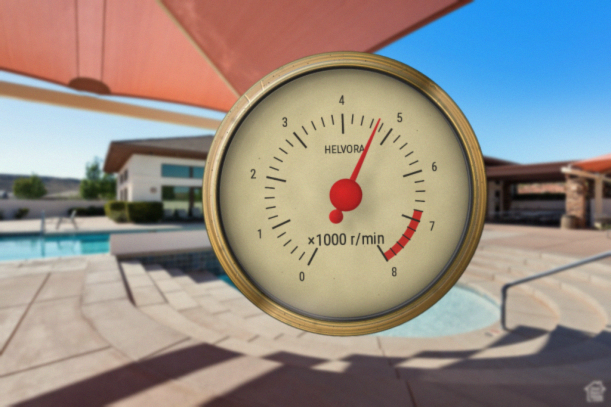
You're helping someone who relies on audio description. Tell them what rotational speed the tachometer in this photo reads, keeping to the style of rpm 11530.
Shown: rpm 4700
